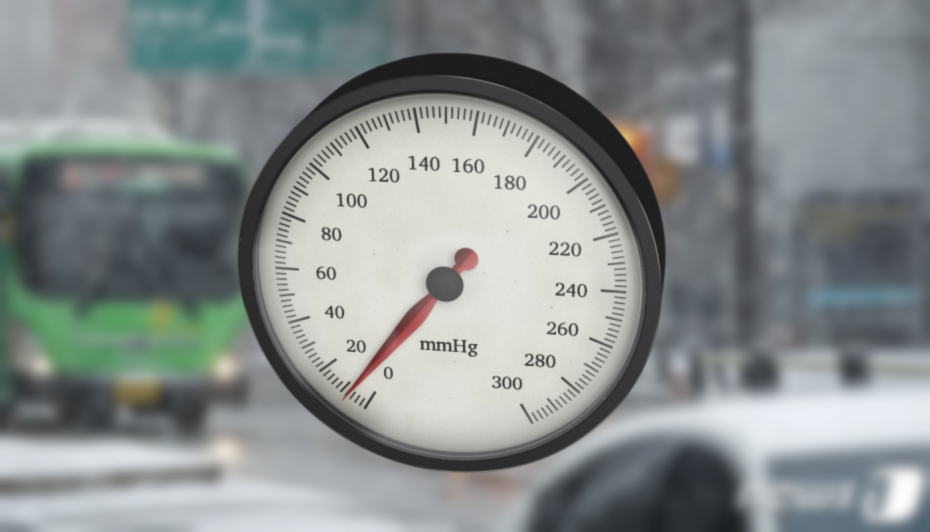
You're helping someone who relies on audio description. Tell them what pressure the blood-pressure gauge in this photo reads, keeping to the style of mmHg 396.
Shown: mmHg 8
